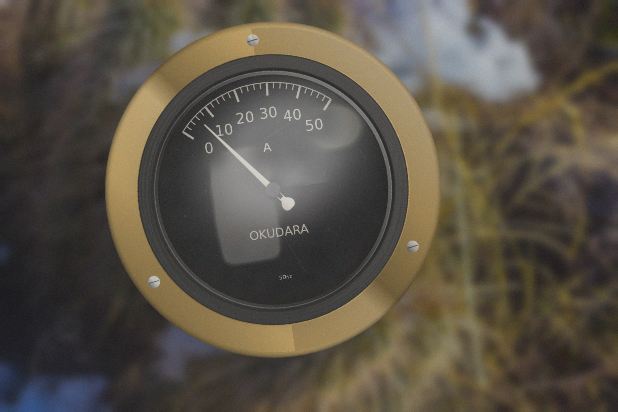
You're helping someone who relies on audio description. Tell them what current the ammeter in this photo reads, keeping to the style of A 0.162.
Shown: A 6
